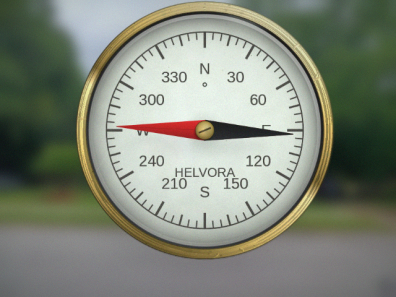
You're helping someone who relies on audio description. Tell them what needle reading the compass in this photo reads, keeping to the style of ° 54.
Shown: ° 272.5
